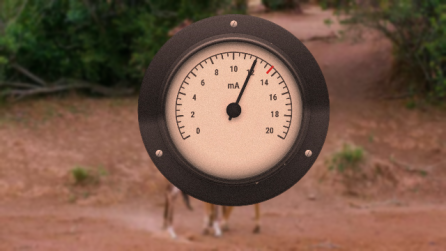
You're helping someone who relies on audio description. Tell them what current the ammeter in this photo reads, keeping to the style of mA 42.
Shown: mA 12
